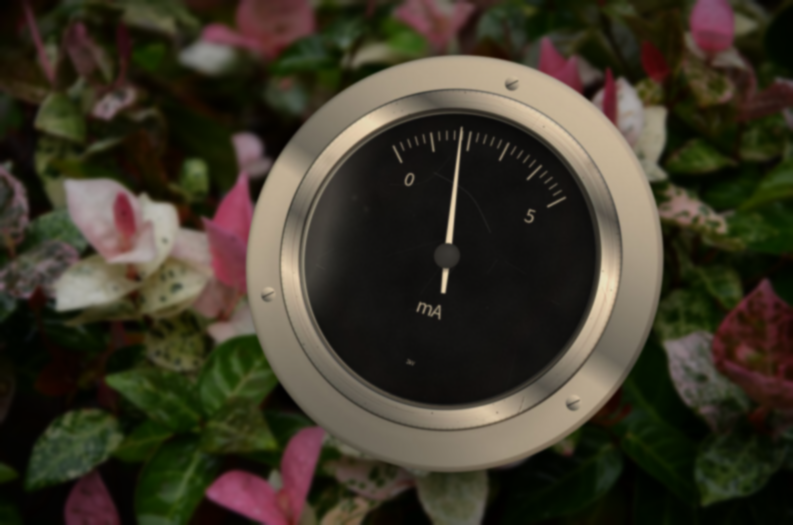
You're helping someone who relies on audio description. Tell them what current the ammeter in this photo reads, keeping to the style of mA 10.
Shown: mA 1.8
